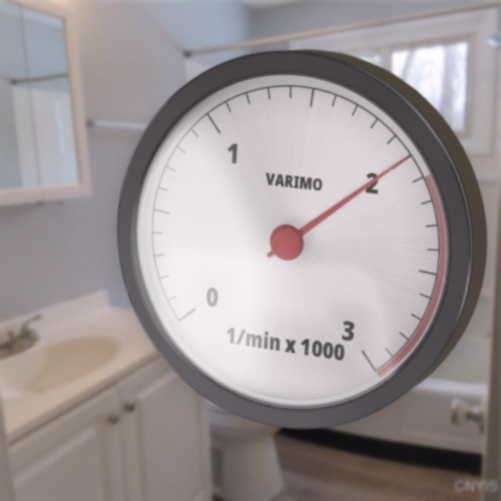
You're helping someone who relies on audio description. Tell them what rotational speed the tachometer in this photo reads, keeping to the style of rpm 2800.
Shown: rpm 2000
